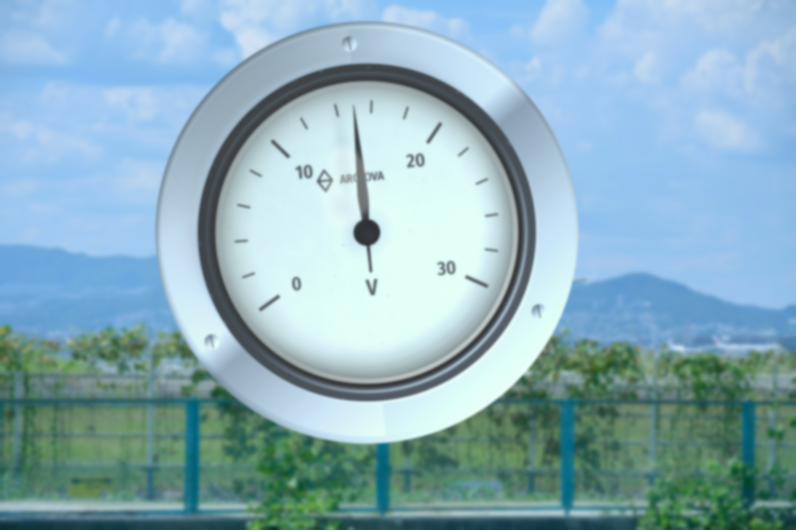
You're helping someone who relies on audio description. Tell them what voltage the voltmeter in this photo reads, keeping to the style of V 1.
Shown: V 15
